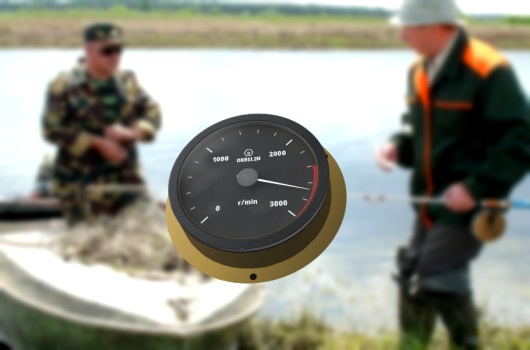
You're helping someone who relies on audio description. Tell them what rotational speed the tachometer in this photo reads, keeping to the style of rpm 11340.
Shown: rpm 2700
